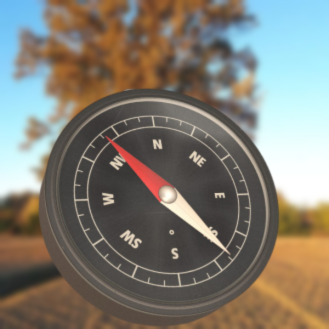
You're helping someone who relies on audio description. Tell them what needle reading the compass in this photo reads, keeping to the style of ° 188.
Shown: ° 320
